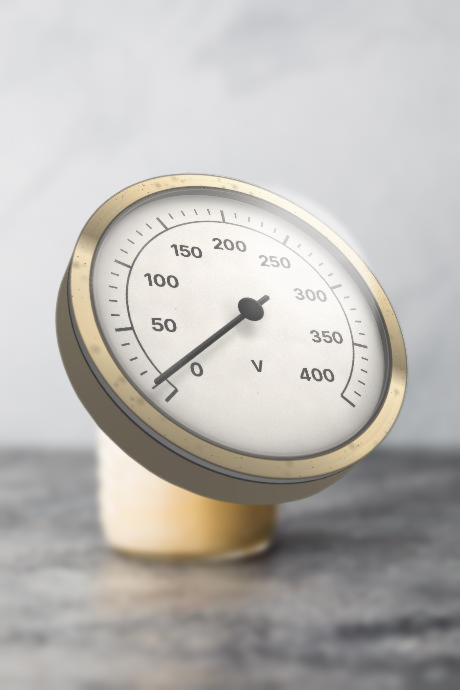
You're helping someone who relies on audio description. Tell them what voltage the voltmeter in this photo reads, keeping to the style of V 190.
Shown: V 10
